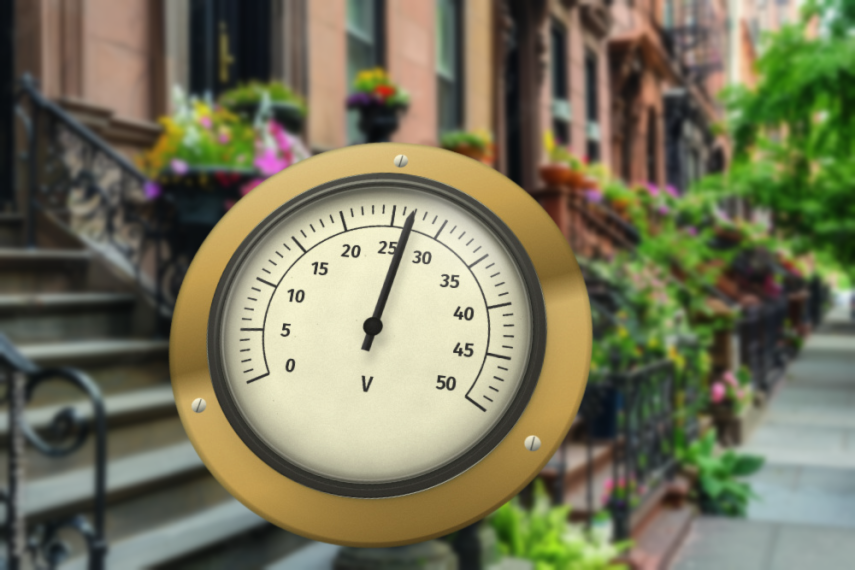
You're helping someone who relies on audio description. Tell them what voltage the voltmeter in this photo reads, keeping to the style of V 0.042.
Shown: V 27
